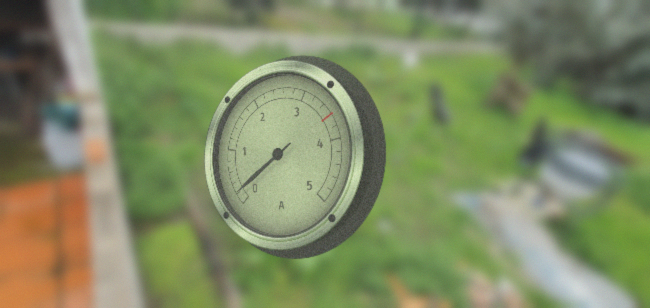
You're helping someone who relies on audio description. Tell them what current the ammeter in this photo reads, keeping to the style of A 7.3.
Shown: A 0.2
